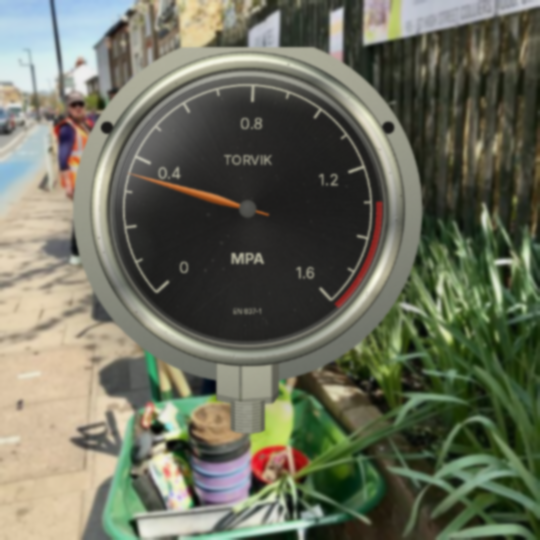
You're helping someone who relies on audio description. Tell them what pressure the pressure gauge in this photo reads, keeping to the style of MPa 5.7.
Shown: MPa 0.35
